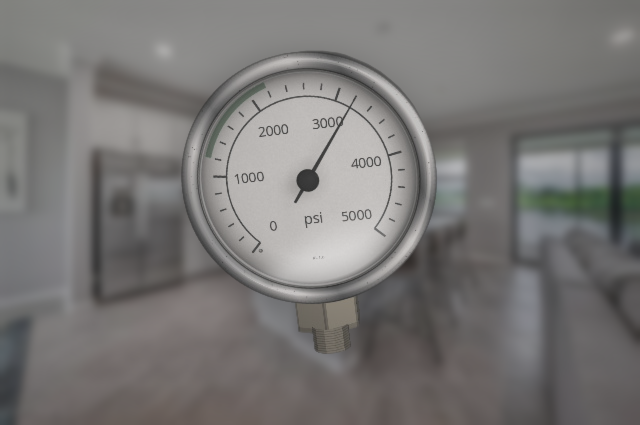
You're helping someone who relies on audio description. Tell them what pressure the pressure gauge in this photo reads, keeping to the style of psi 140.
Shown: psi 3200
